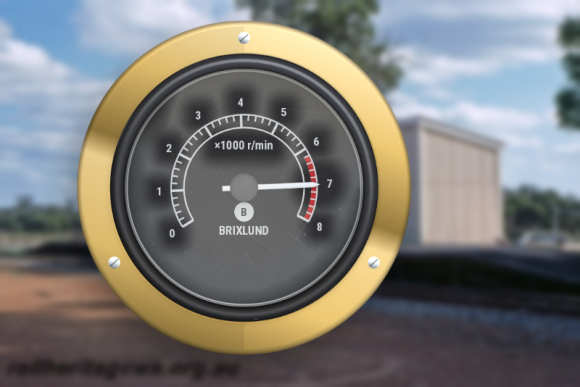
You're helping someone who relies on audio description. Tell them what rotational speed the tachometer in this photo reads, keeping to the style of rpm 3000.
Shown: rpm 7000
